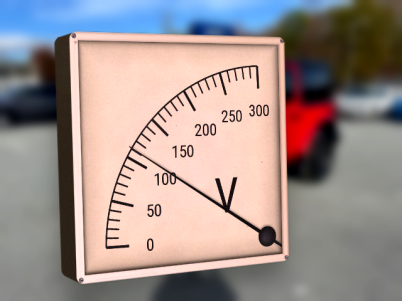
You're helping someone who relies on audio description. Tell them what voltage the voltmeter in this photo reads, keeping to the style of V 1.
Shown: V 110
